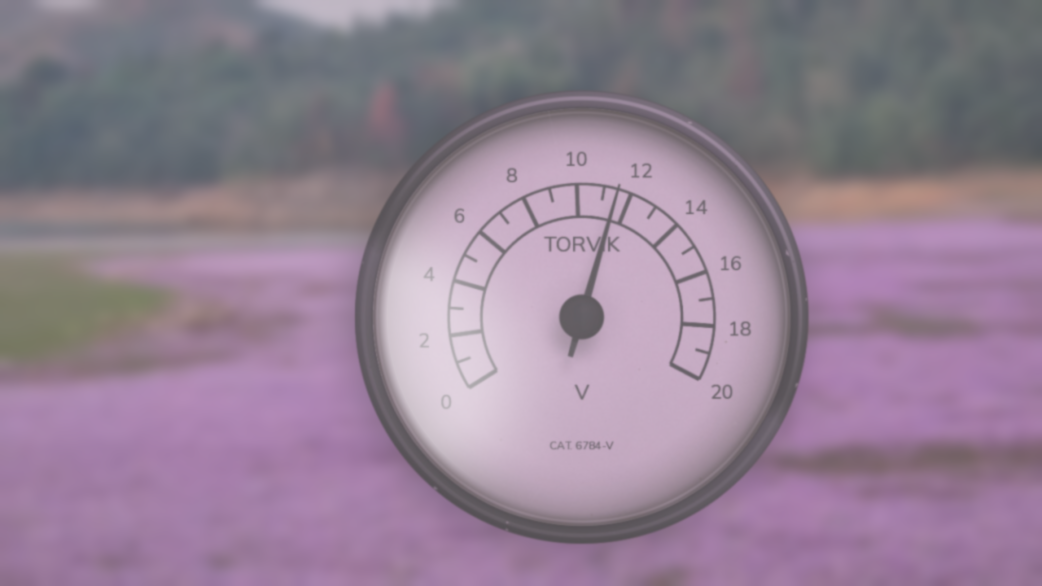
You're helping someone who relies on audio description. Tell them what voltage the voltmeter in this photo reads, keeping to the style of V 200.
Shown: V 11.5
